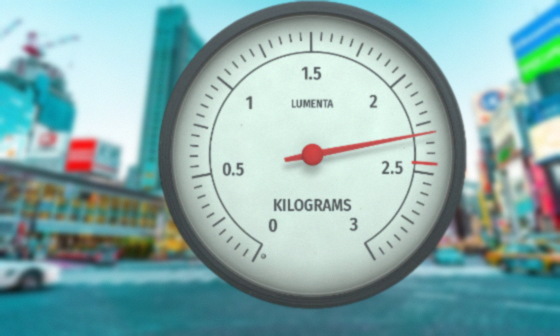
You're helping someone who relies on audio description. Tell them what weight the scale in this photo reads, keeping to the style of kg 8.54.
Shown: kg 2.3
